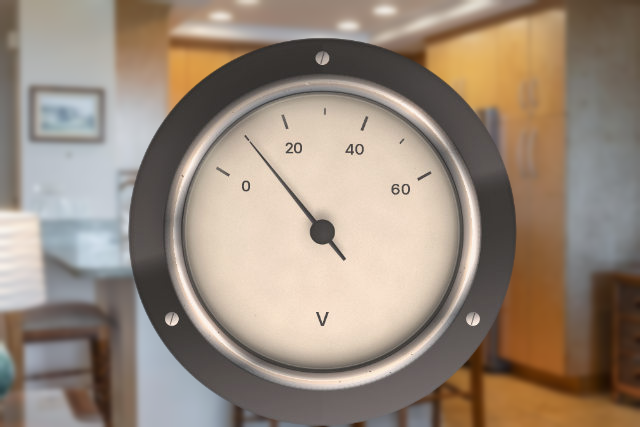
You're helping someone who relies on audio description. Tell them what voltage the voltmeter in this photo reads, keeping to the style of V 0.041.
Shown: V 10
